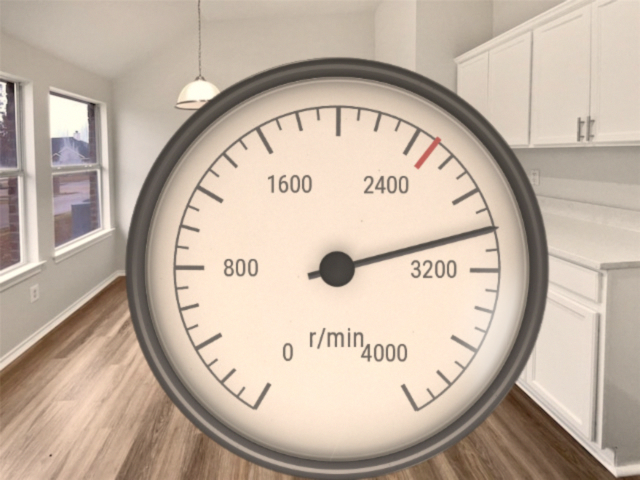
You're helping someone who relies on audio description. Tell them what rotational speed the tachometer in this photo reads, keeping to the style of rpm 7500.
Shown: rpm 3000
